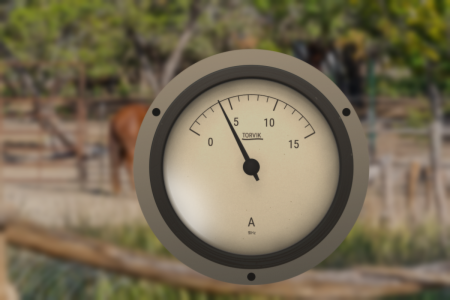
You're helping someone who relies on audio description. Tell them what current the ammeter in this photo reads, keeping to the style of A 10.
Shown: A 4
